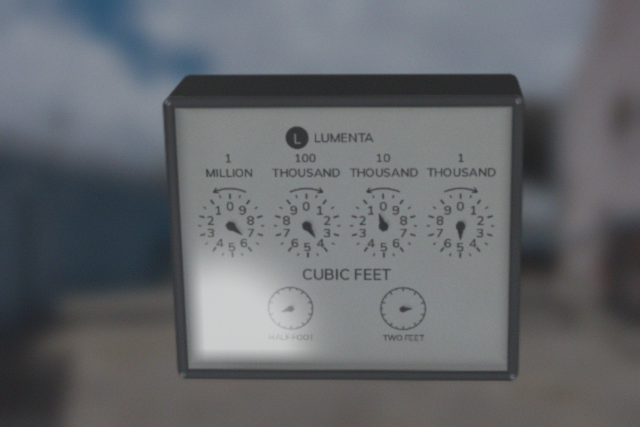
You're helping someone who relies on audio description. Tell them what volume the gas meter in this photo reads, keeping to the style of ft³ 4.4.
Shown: ft³ 640500
